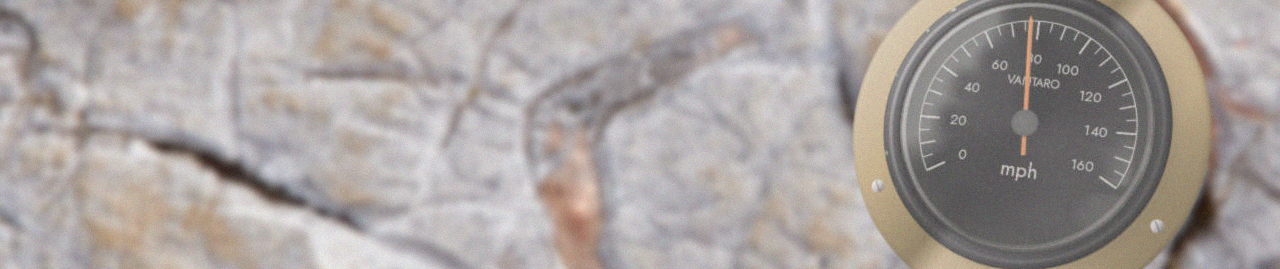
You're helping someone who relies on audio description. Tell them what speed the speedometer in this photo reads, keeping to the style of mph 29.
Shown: mph 77.5
